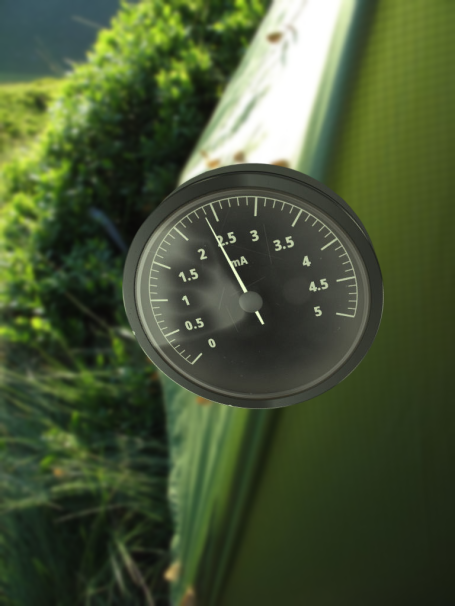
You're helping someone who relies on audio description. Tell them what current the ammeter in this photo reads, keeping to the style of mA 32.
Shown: mA 2.4
